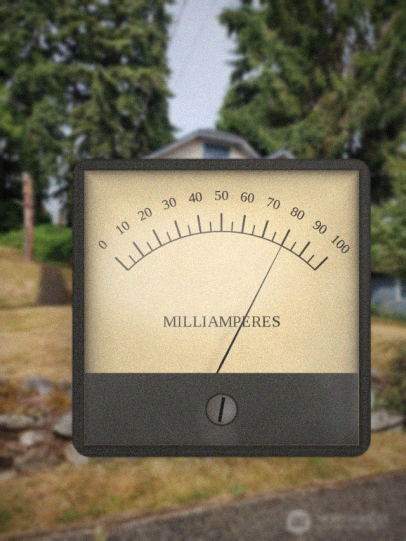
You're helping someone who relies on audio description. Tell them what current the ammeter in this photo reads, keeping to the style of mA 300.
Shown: mA 80
